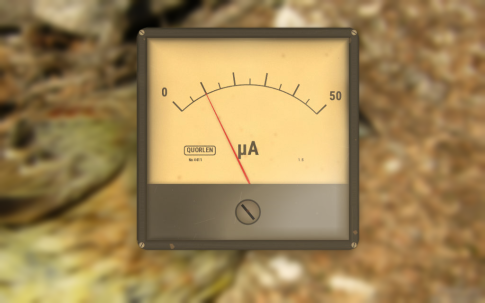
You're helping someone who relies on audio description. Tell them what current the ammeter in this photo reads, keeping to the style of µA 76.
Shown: µA 10
